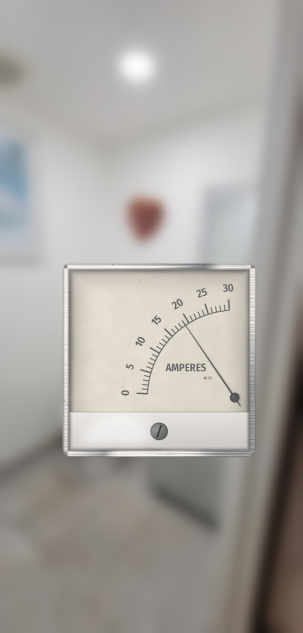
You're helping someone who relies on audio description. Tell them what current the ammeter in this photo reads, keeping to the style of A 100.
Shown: A 19
